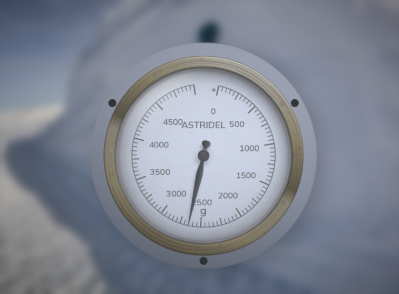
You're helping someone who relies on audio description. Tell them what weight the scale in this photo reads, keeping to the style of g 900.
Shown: g 2650
